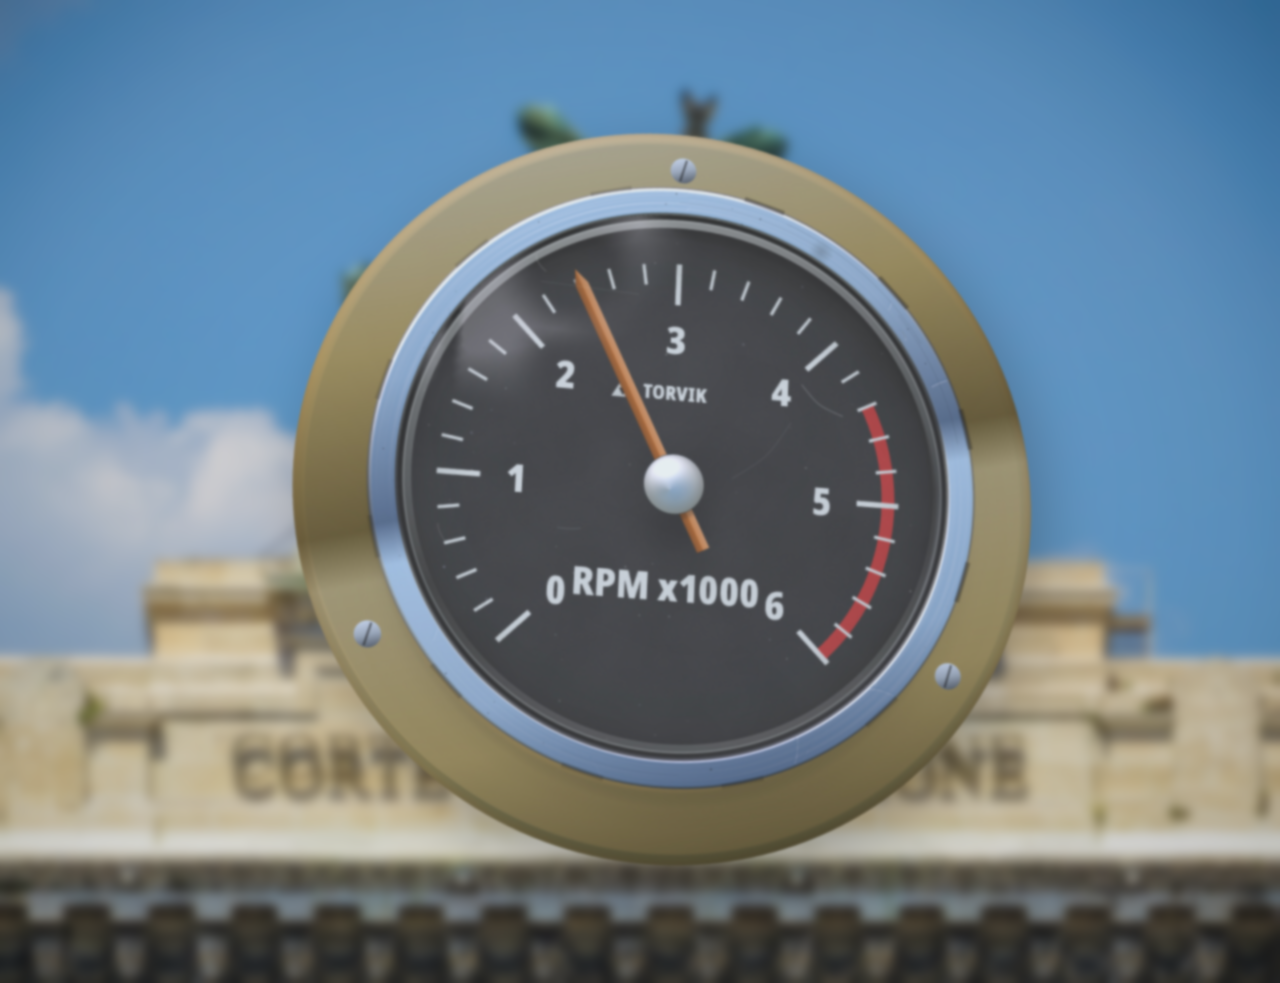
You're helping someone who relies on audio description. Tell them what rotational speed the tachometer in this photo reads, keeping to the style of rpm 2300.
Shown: rpm 2400
